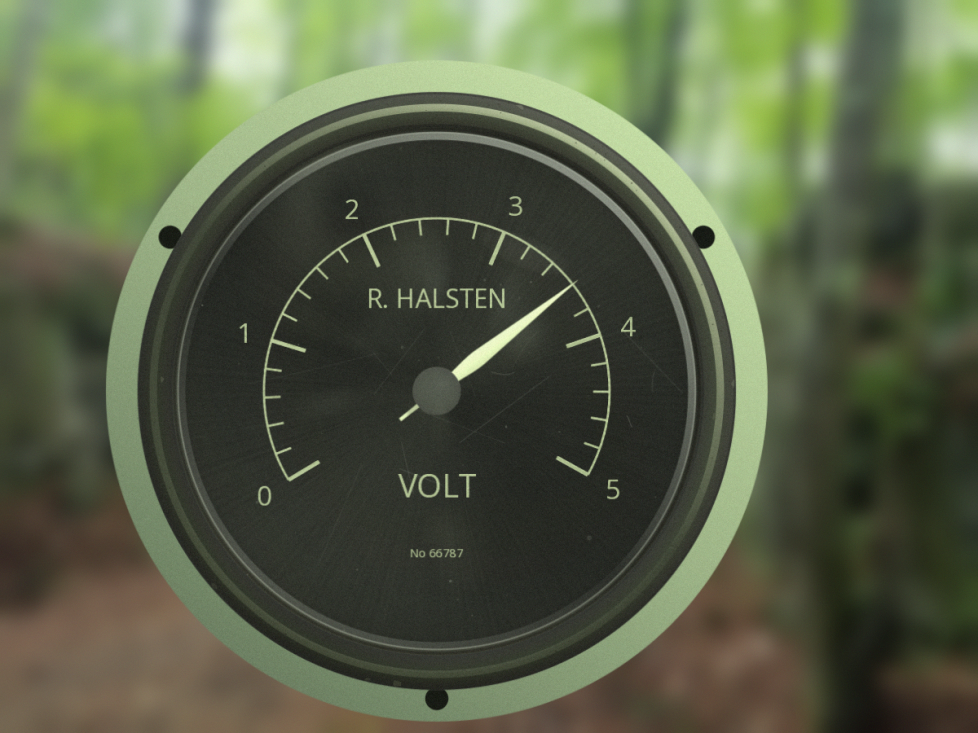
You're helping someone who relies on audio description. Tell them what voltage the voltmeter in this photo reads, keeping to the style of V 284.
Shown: V 3.6
